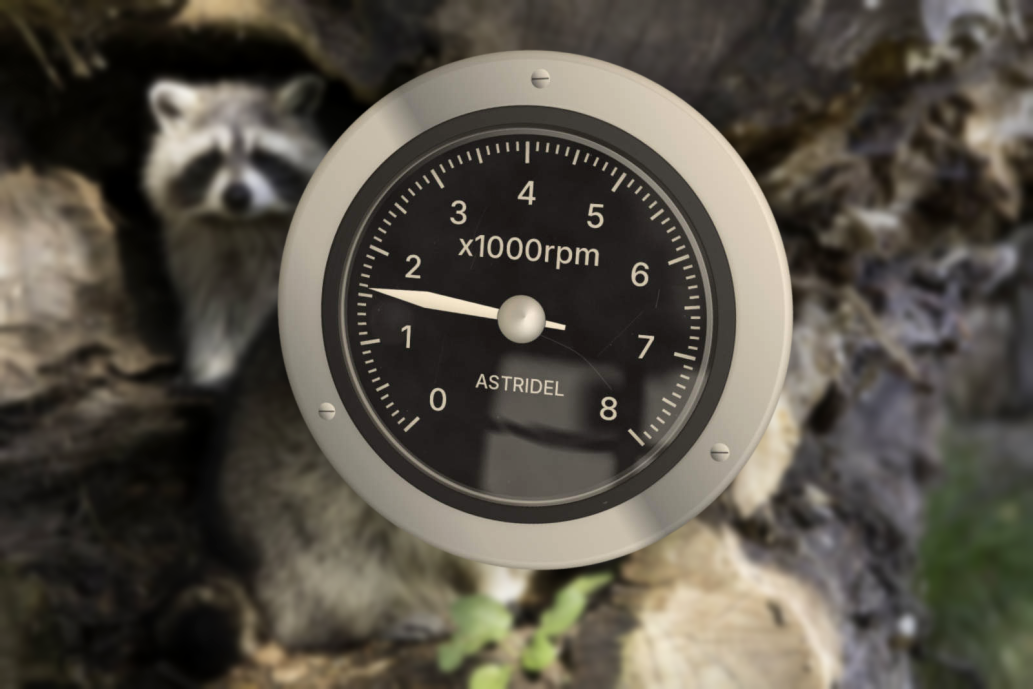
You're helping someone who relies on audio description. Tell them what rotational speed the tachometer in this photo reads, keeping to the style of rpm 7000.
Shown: rpm 1600
